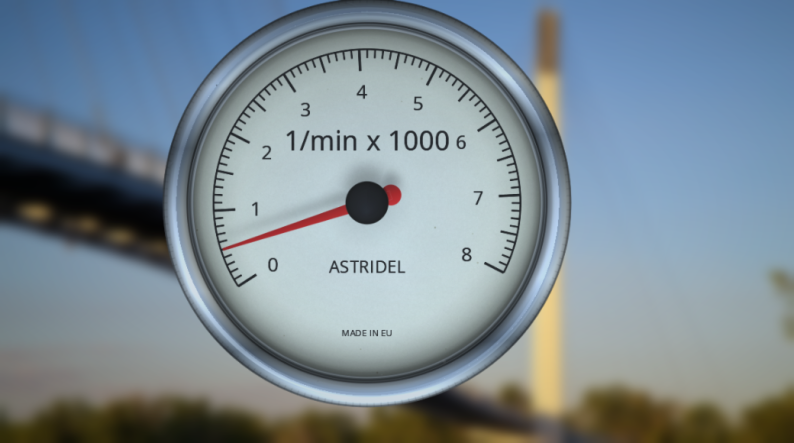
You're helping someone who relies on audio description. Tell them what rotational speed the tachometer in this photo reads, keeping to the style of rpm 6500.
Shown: rpm 500
